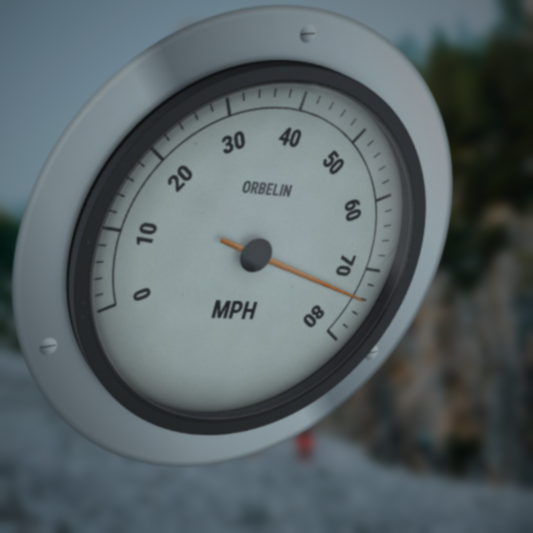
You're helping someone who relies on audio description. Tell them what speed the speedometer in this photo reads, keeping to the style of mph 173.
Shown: mph 74
